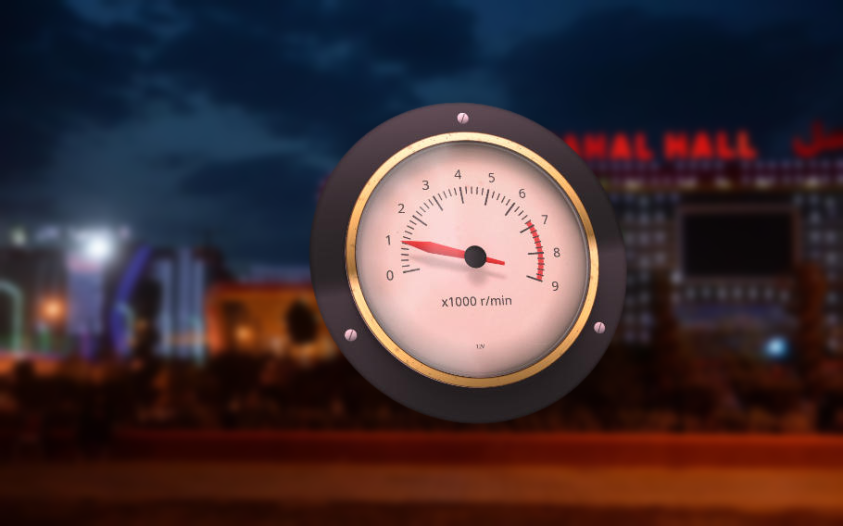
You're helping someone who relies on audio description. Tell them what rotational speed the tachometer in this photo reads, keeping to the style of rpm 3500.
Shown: rpm 1000
